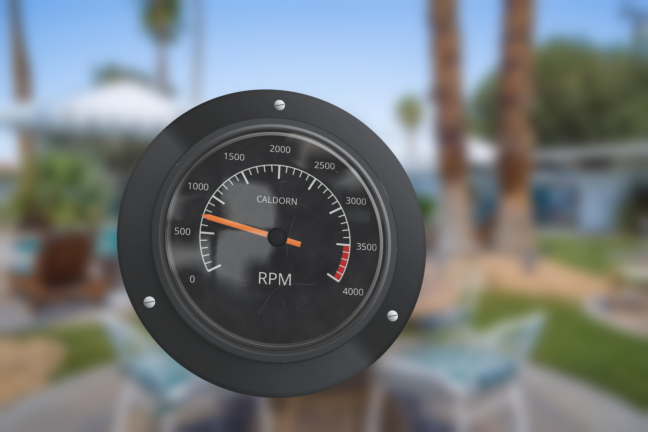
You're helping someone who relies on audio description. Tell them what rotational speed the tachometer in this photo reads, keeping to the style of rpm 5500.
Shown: rpm 700
